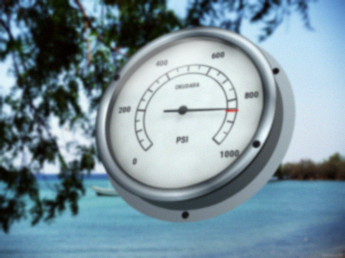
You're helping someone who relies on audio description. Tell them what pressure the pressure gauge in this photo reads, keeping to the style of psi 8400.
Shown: psi 850
